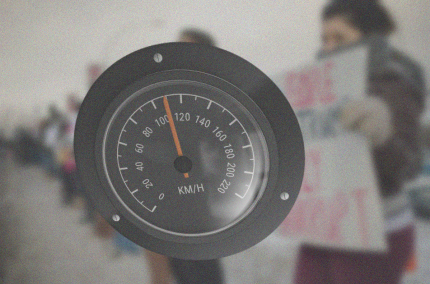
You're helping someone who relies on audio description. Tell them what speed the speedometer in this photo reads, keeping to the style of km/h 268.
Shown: km/h 110
